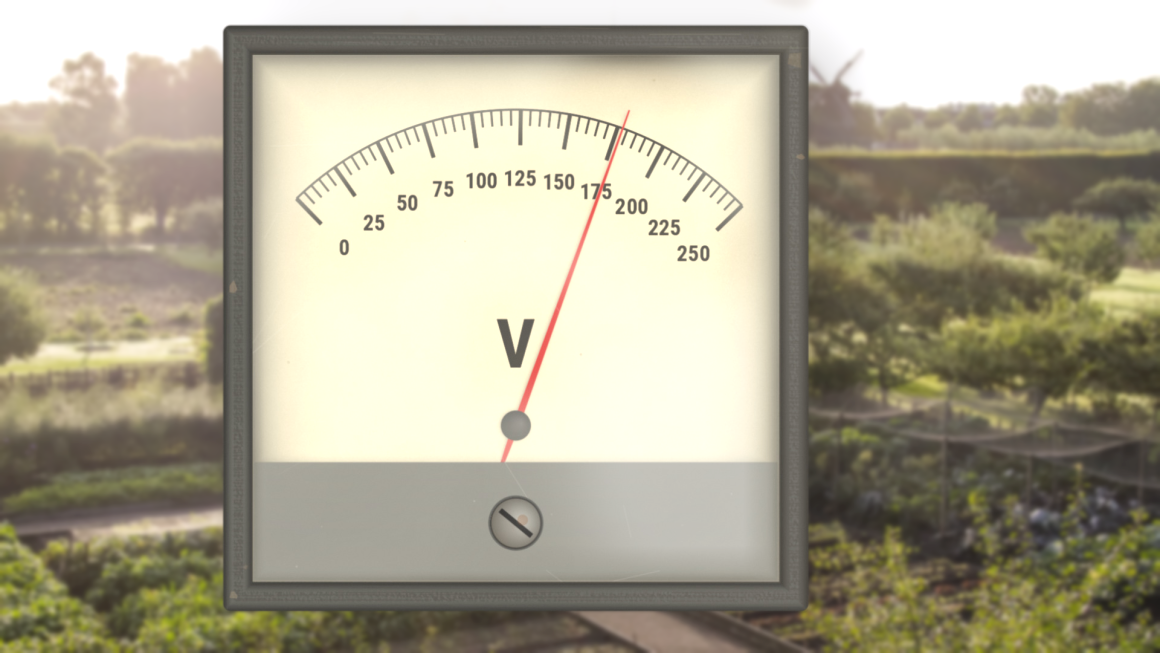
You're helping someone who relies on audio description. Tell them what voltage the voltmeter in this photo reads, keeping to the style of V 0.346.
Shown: V 177.5
